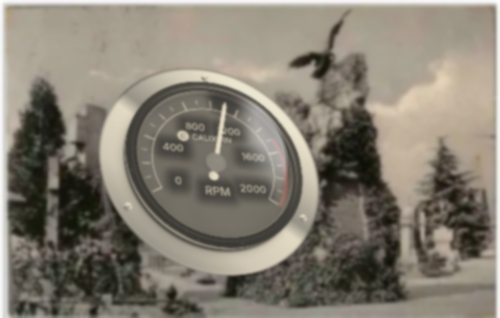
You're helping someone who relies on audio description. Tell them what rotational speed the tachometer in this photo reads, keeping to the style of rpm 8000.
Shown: rpm 1100
